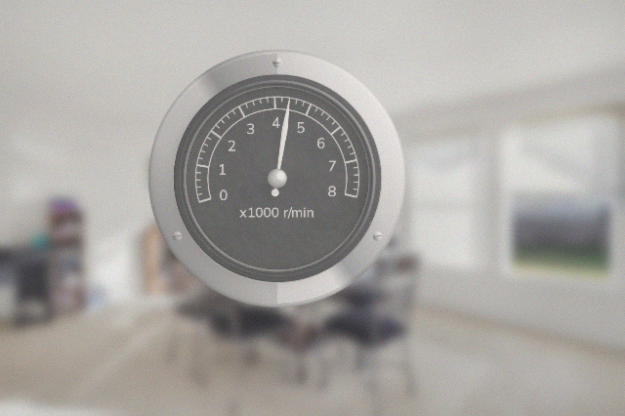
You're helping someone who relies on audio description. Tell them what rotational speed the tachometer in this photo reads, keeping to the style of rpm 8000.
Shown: rpm 4400
